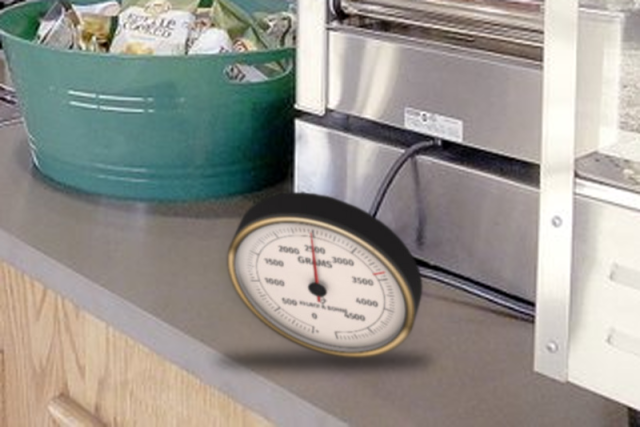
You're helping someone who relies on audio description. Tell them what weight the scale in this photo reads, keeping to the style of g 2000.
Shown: g 2500
